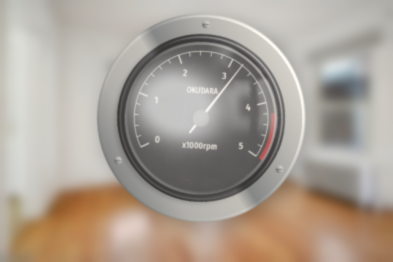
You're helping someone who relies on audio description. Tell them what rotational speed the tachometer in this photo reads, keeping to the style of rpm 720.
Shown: rpm 3200
